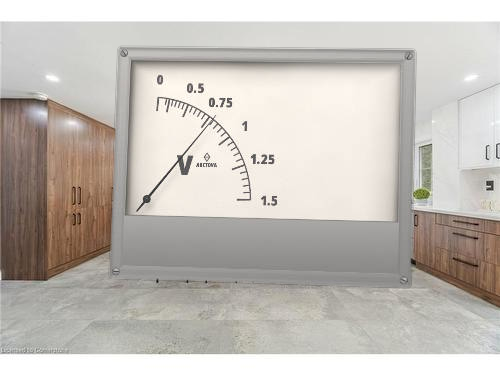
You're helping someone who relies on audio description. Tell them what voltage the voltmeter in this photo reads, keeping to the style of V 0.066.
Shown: V 0.8
